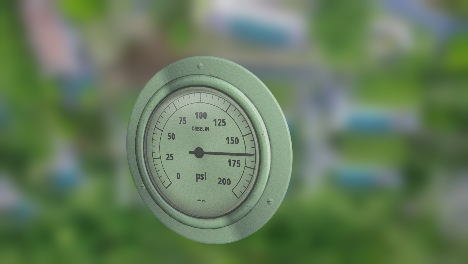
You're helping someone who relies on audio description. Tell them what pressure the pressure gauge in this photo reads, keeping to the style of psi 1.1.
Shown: psi 165
